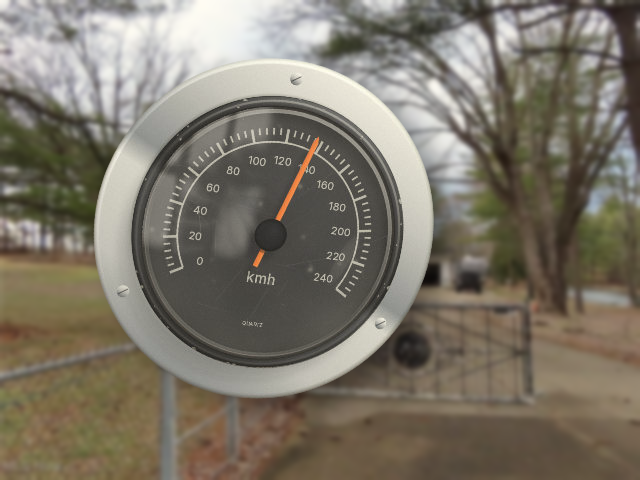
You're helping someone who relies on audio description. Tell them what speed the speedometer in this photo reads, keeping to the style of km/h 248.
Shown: km/h 136
